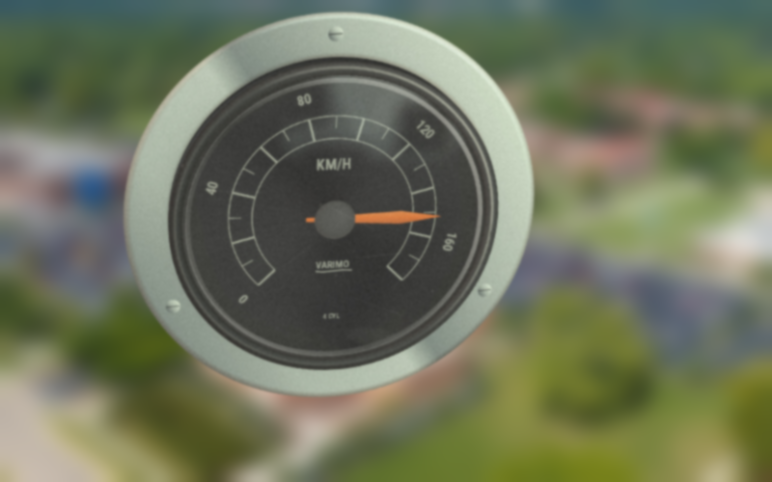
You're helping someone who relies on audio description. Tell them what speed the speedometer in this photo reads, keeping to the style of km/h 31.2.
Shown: km/h 150
